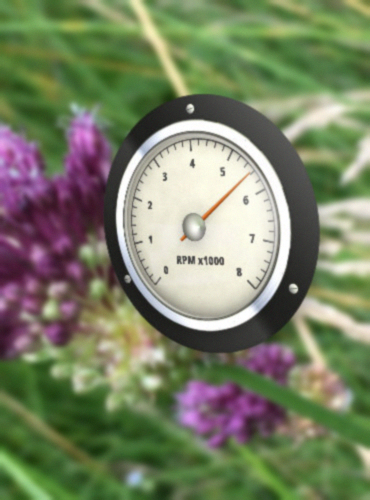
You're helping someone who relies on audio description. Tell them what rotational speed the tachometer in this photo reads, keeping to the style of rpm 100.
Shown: rpm 5600
